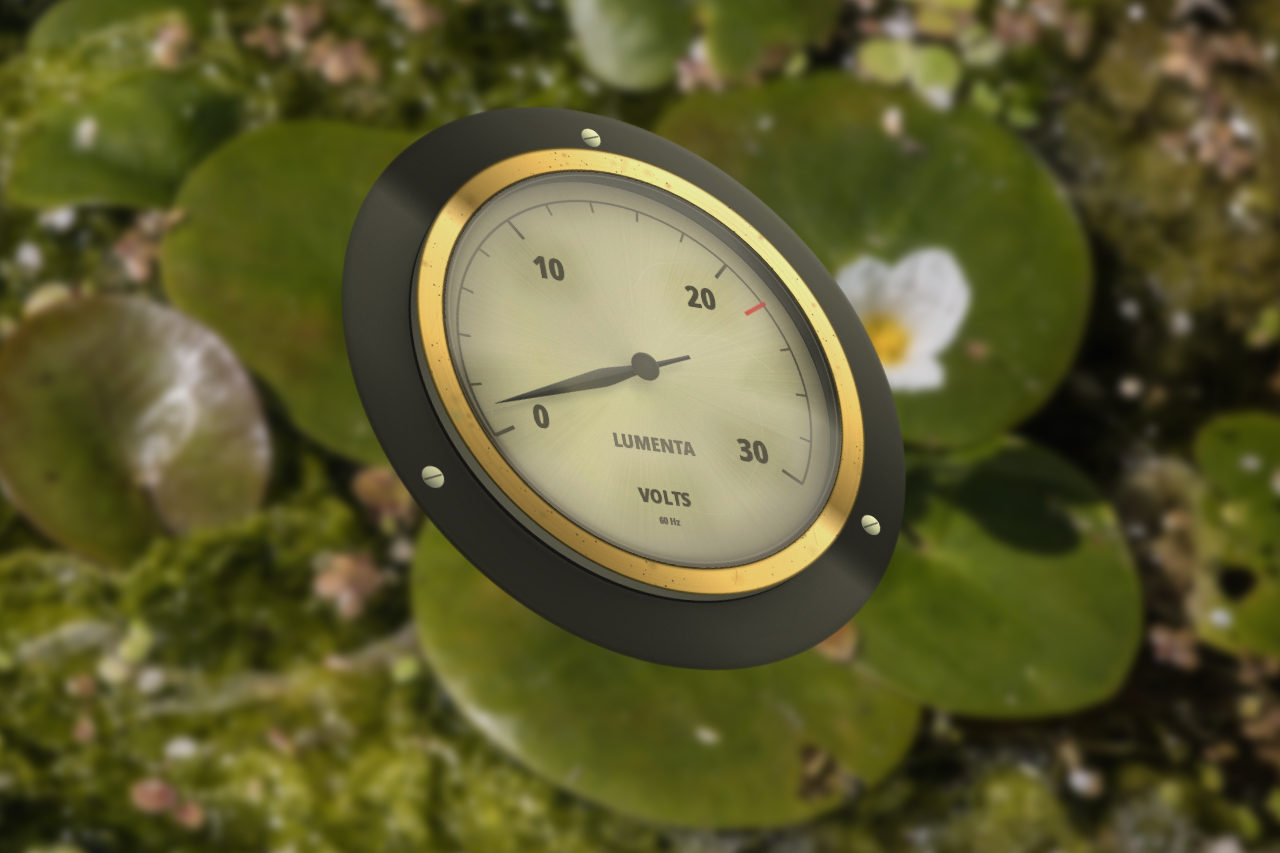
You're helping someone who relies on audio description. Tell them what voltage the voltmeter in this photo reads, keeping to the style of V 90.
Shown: V 1
